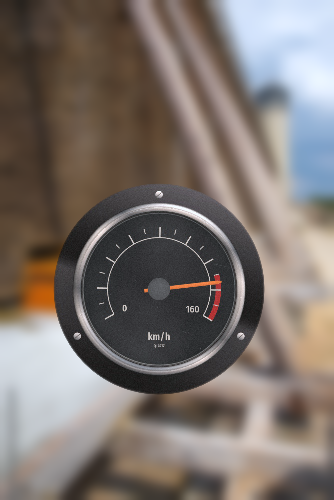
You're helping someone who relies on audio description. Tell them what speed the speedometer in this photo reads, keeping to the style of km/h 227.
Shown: km/h 135
